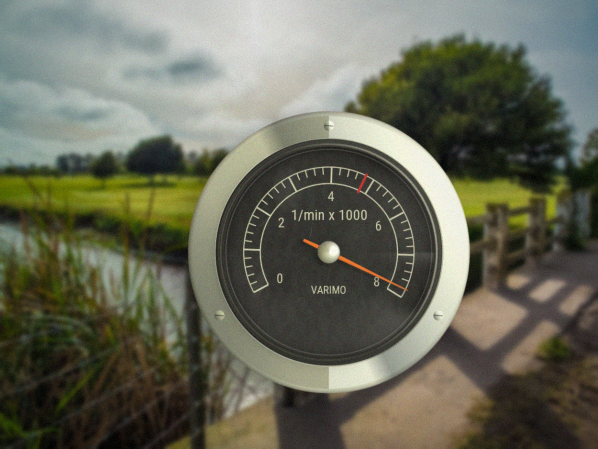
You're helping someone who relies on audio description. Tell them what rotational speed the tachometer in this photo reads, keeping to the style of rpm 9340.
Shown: rpm 7800
